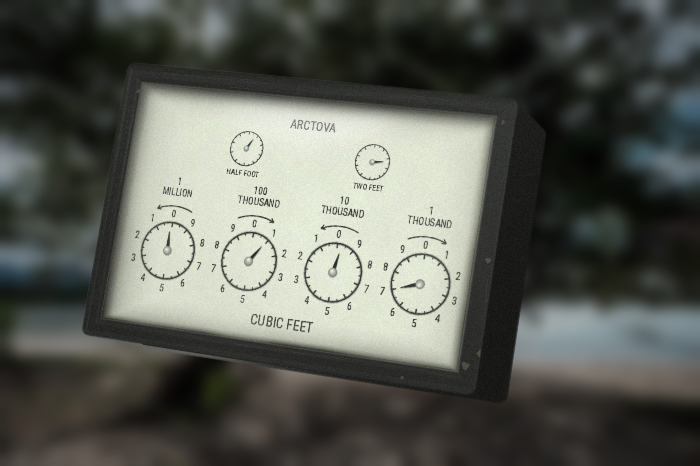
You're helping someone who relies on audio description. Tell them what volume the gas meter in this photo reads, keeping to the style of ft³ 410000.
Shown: ft³ 9700
